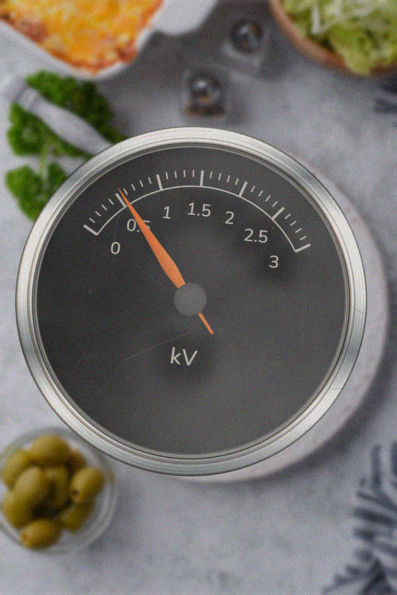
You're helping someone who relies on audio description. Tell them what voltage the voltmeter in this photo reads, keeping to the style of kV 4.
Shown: kV 0.55
